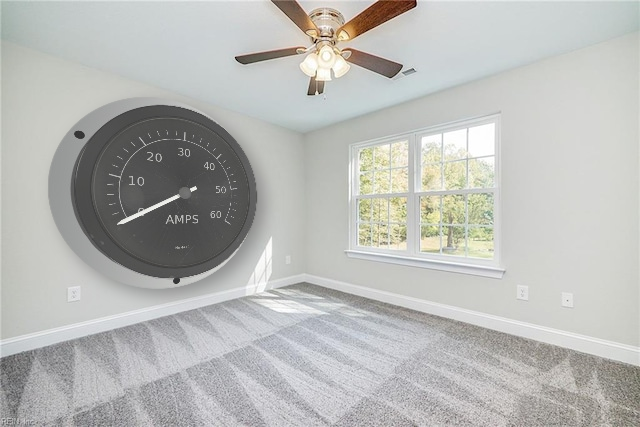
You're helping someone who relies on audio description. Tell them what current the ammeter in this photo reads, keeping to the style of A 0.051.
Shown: A 0
